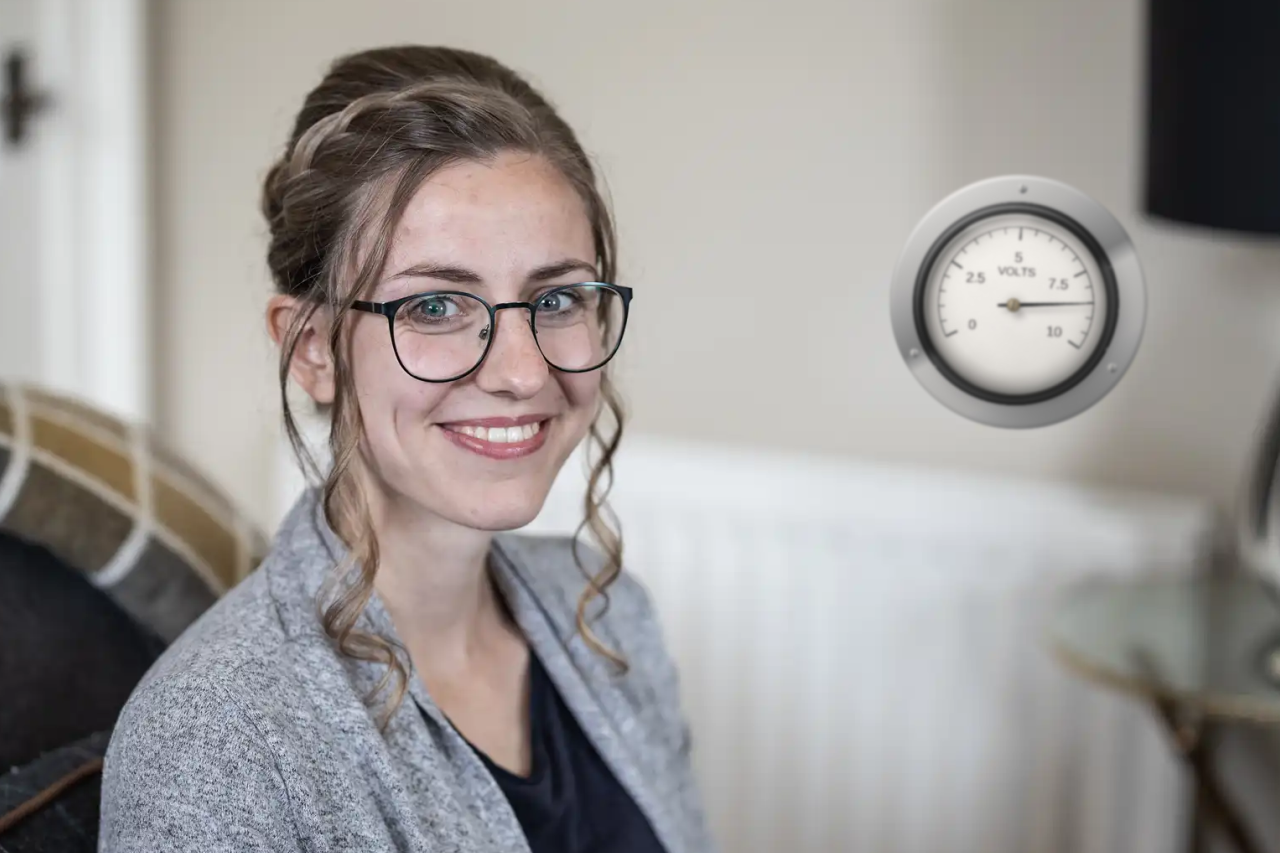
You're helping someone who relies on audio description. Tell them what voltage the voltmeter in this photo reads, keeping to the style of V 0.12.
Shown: V 8.5
